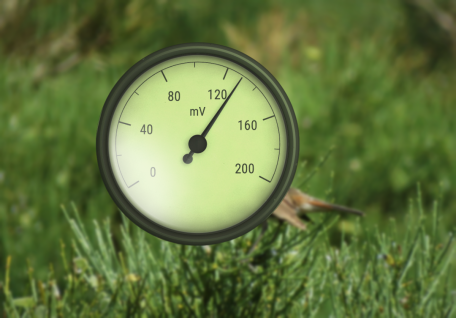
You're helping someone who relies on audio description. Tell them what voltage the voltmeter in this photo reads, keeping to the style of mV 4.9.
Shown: mV 130
